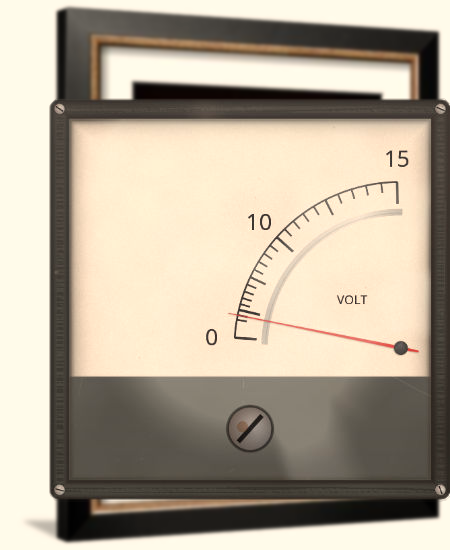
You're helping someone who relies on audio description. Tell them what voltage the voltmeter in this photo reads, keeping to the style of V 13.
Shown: V 4.5
